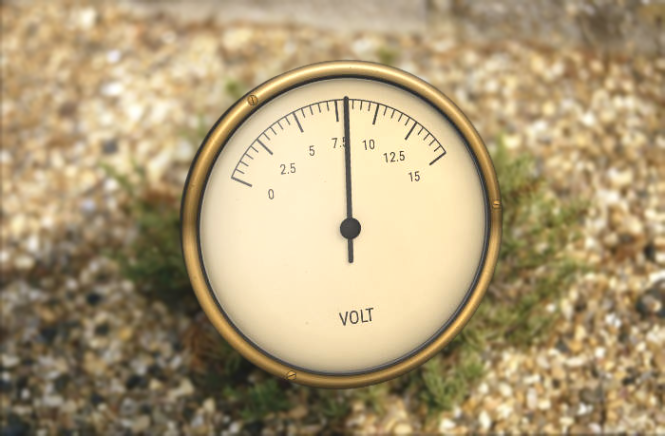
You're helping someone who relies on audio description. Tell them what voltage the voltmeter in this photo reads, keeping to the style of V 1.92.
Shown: V 8
